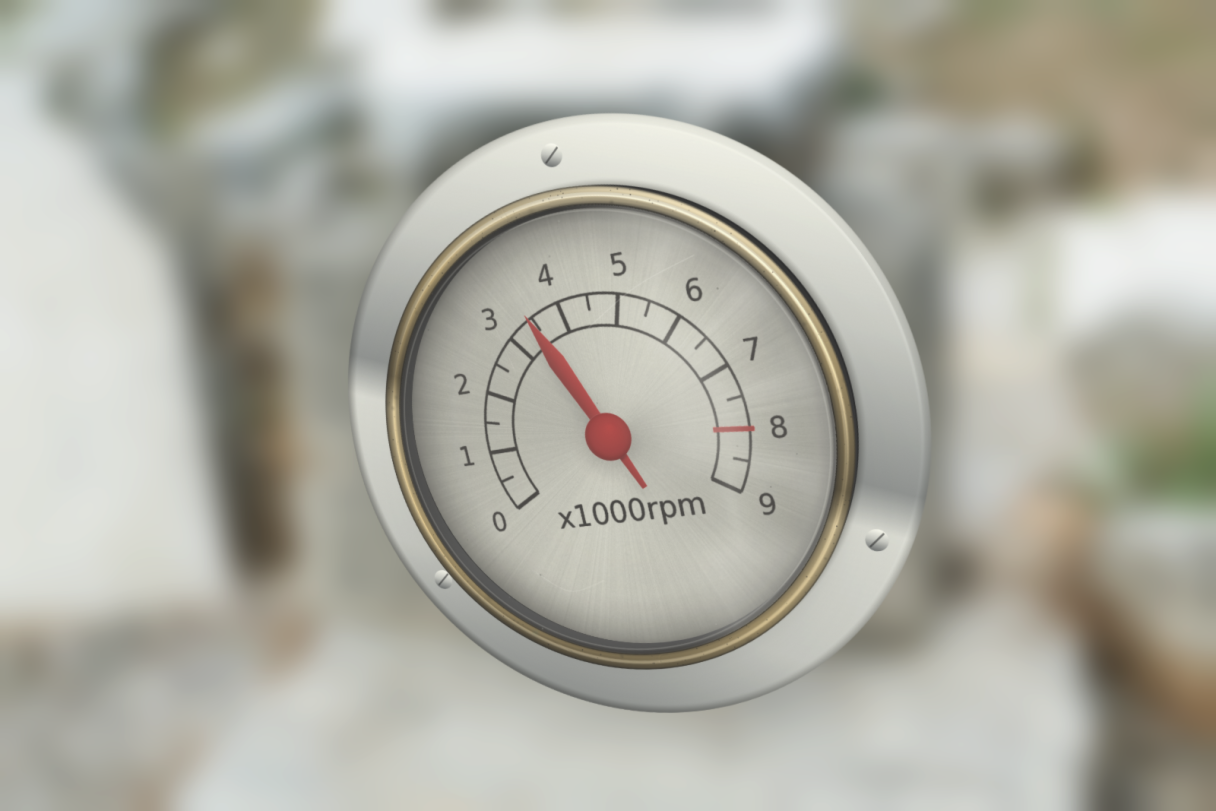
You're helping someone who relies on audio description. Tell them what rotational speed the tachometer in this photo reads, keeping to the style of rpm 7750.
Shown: rpm 3500
